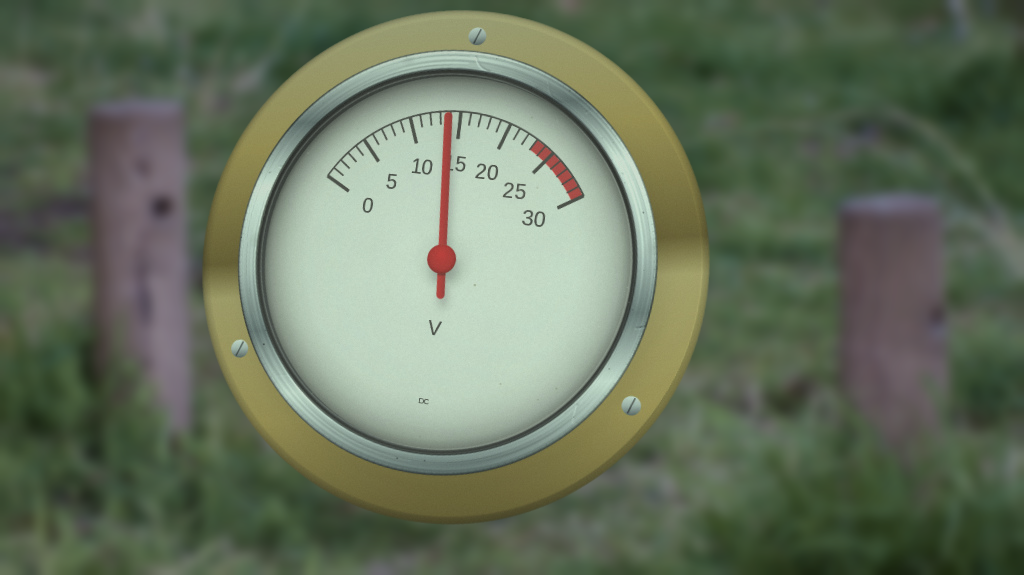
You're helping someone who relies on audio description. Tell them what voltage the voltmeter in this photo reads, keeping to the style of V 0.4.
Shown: V 14
